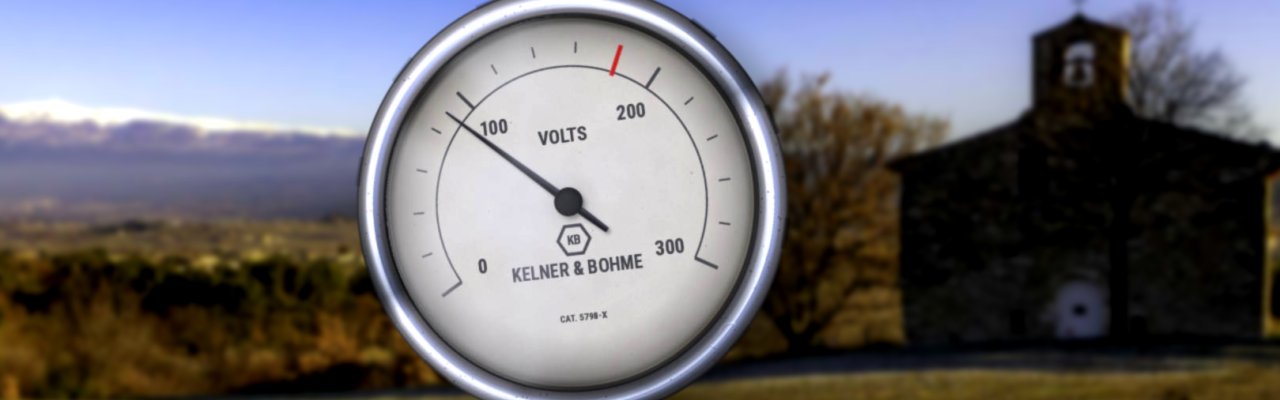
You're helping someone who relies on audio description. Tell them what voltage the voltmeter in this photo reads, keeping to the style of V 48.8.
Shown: V 90
